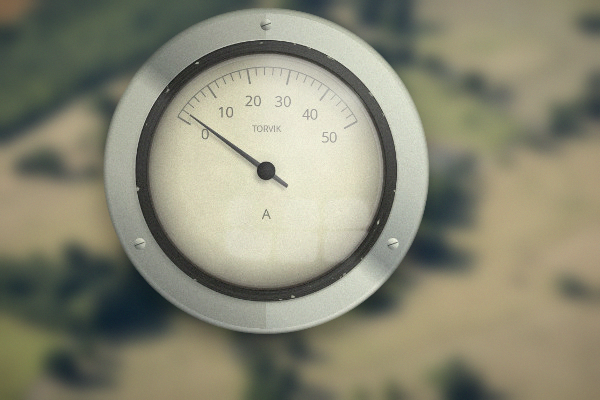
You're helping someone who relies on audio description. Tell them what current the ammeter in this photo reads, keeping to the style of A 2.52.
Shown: A 2
